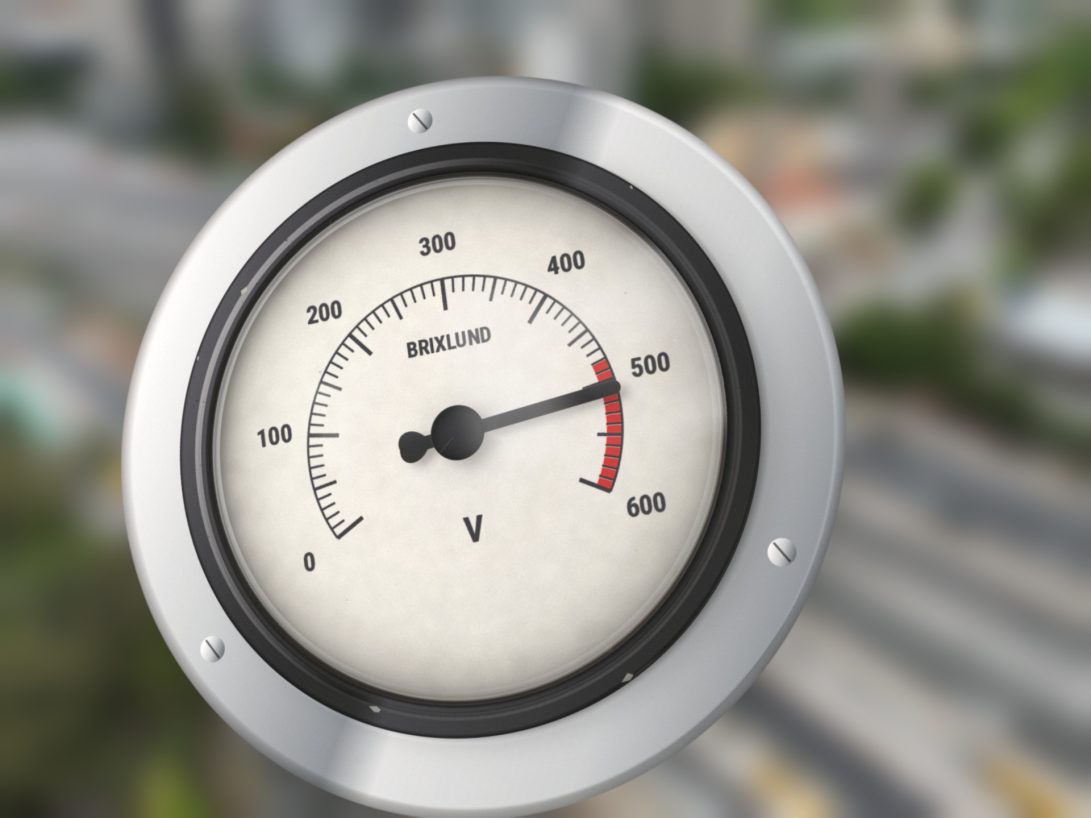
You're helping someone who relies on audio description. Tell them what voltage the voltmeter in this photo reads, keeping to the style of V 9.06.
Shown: V 510
